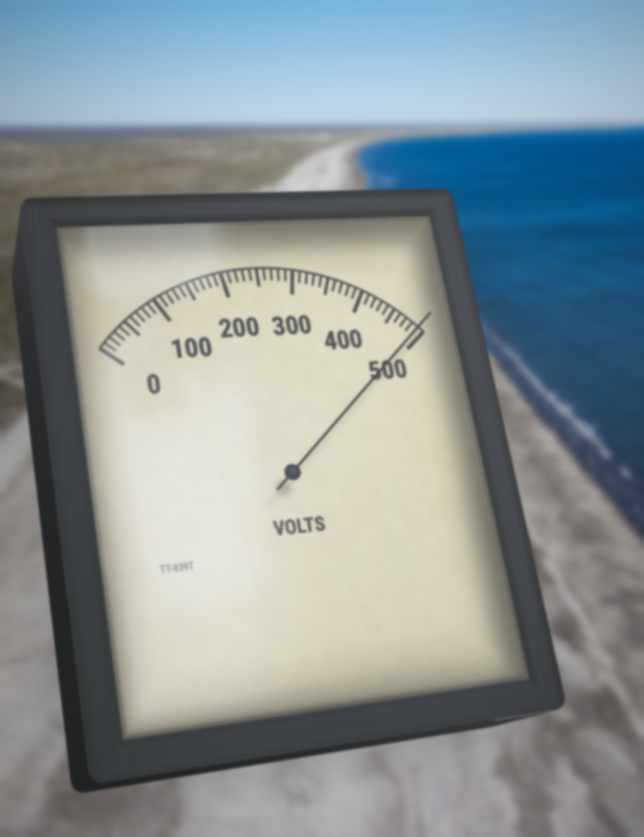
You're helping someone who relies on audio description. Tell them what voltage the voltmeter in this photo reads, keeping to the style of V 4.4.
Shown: V 490
